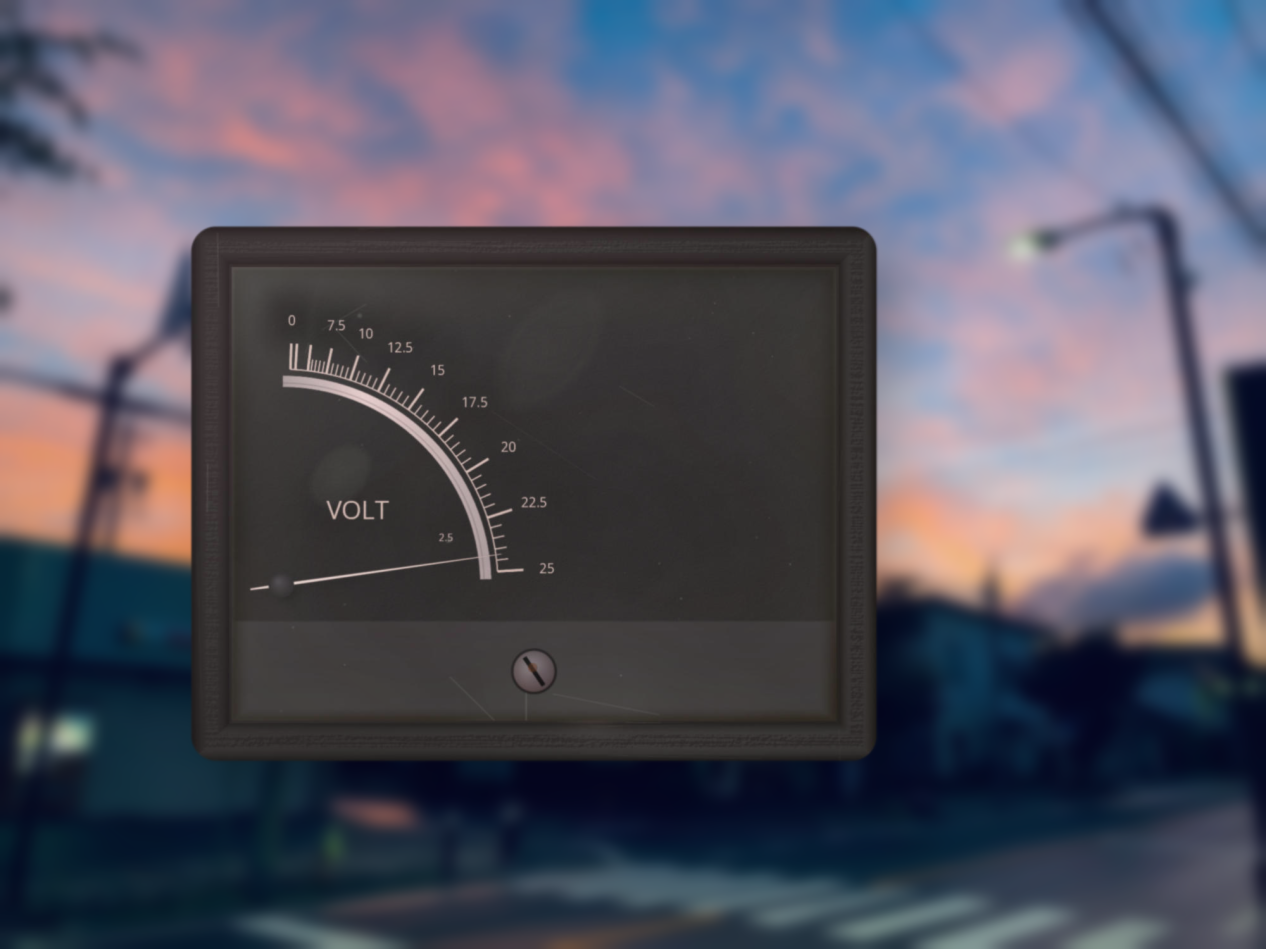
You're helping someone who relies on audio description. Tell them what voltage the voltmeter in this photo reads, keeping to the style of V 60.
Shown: V 24.25
